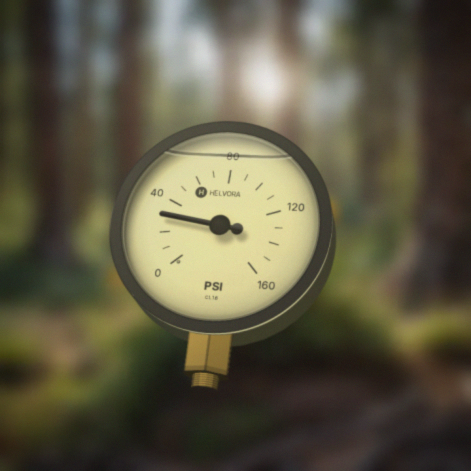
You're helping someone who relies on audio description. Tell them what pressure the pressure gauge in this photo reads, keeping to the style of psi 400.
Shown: psi 30
